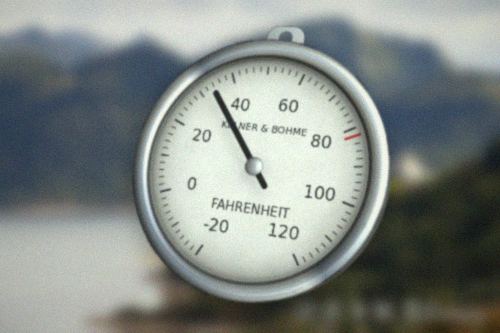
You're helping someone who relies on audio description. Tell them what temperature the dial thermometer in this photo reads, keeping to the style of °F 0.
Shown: °F 34
